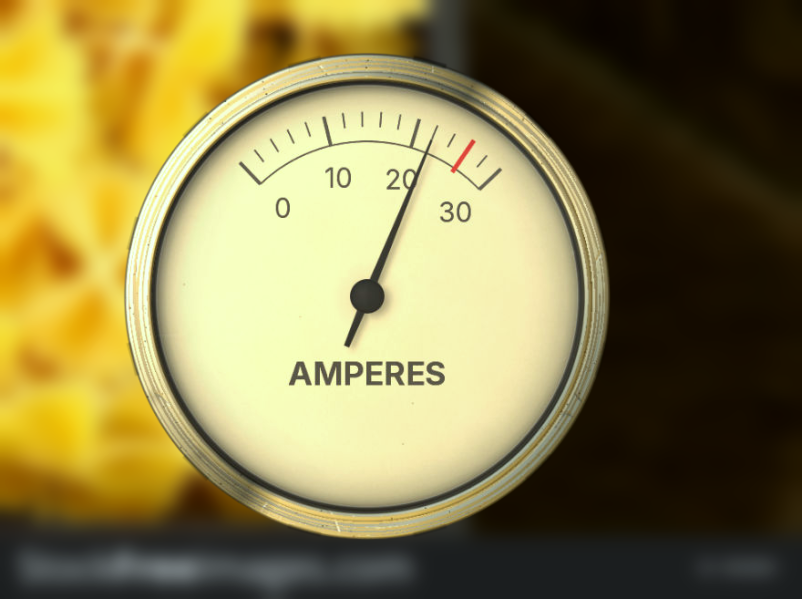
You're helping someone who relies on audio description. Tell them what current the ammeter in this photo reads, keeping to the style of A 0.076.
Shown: A 22
